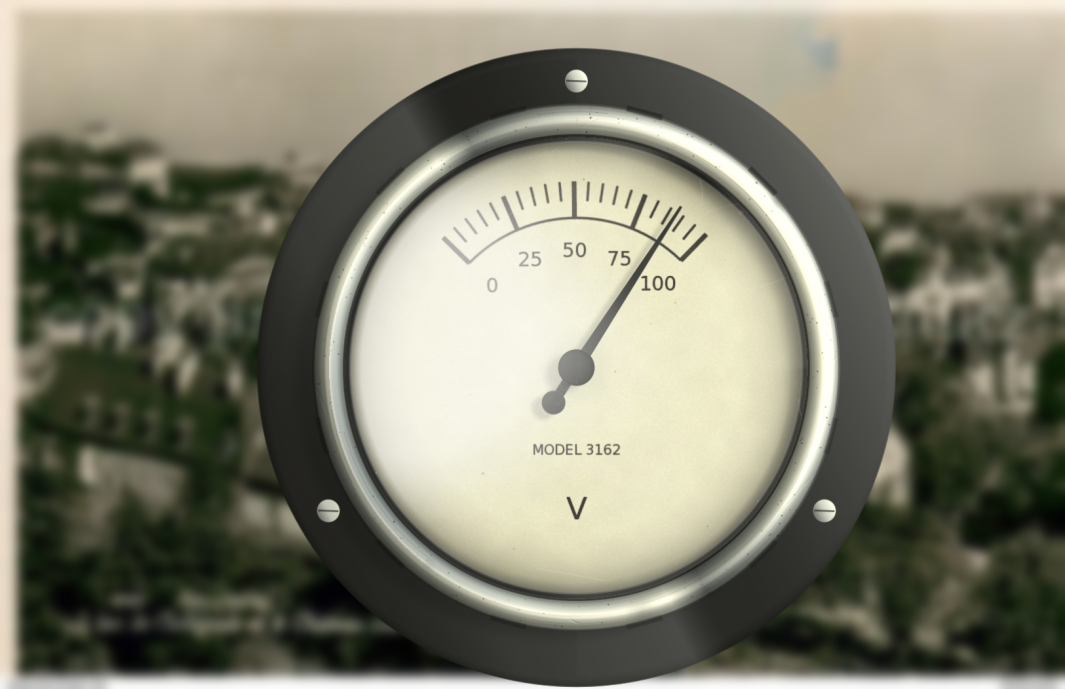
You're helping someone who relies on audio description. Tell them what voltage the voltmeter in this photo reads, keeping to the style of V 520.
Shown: V 87.5
